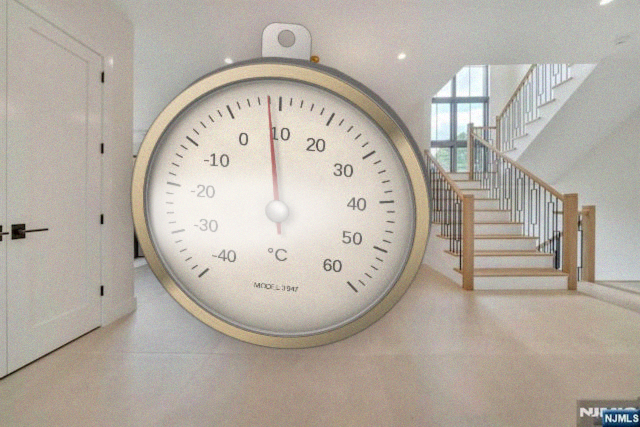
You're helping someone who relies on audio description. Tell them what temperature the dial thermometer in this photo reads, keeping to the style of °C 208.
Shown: °C 8
